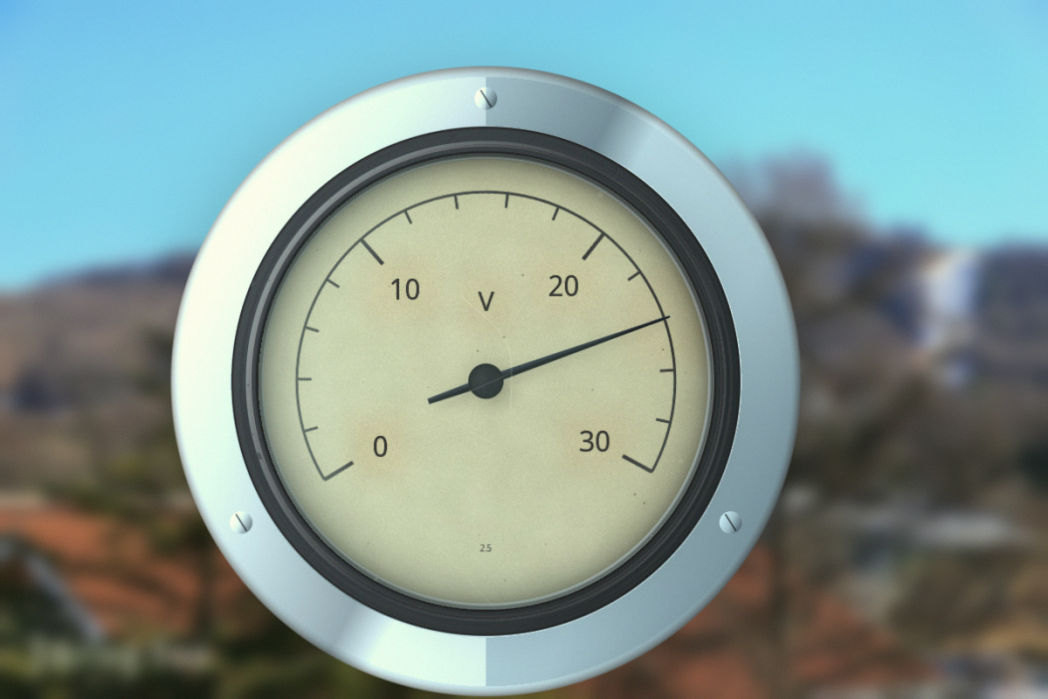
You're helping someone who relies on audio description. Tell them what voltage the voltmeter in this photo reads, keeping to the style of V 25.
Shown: V 24
